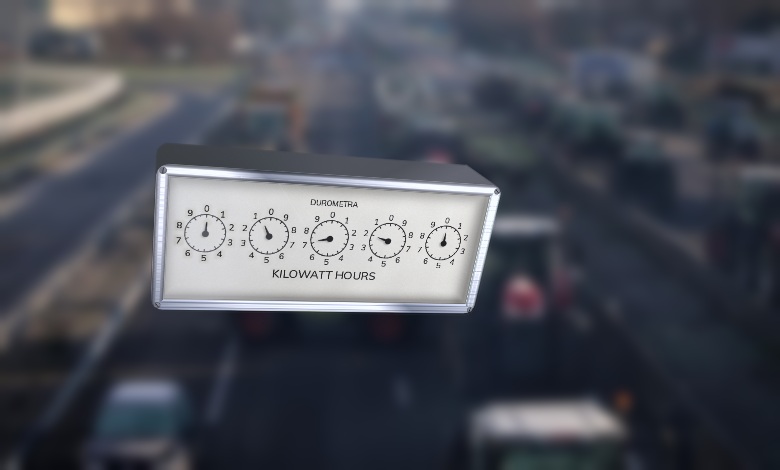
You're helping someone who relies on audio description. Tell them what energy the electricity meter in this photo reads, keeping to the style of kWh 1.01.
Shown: kWh 720
